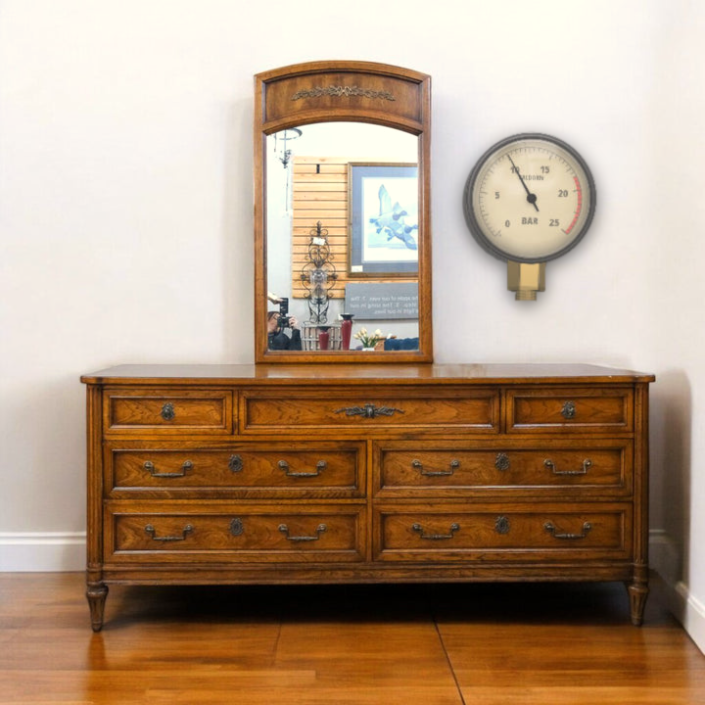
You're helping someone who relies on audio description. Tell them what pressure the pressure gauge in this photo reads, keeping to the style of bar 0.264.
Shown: bar 10
